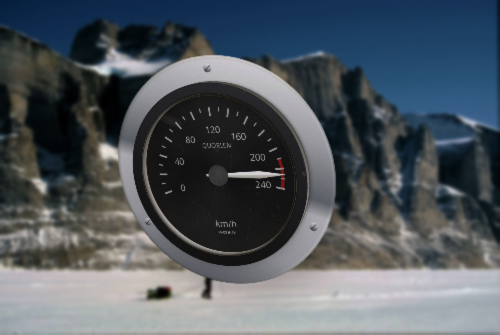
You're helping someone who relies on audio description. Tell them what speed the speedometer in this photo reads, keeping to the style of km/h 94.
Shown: km/h 225
